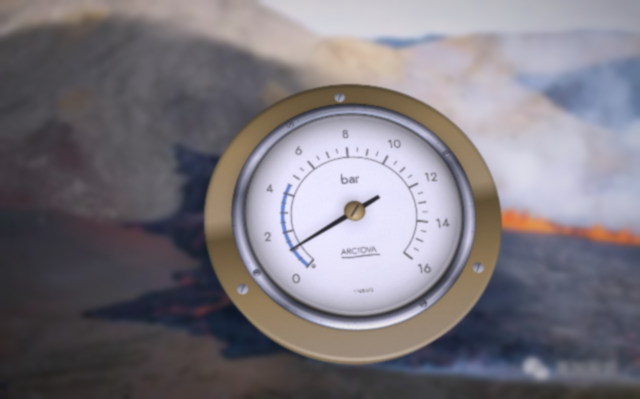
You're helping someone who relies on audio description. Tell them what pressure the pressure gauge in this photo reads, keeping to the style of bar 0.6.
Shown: bar 1
